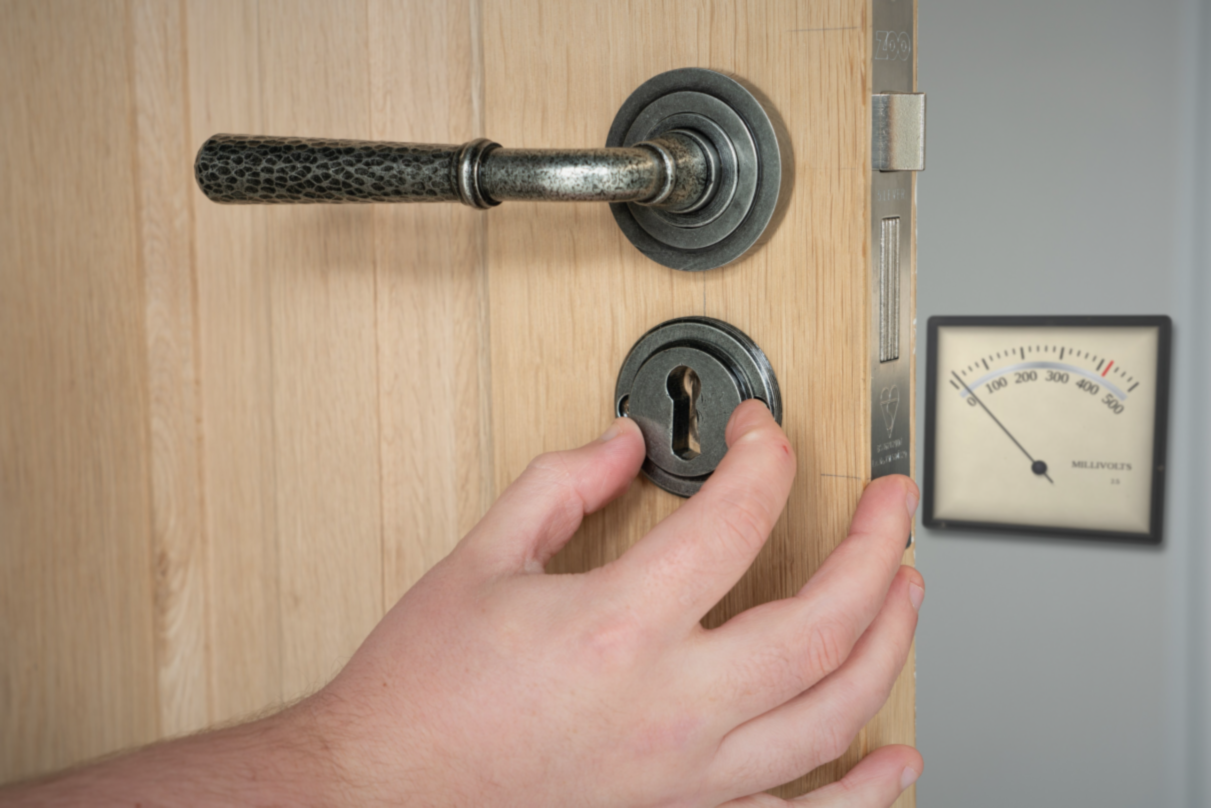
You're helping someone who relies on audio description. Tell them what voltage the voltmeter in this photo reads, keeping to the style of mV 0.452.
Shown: mV 20
